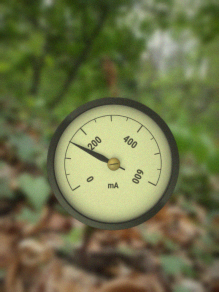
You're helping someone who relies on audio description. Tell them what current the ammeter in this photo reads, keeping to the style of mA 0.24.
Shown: mA 150
